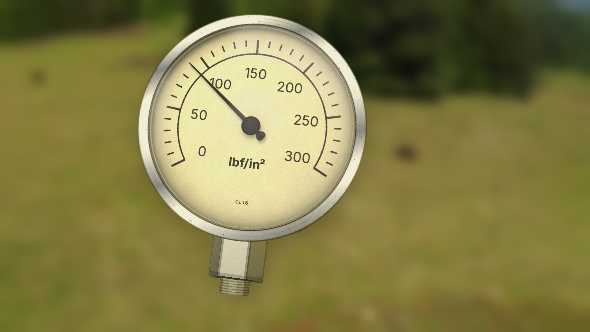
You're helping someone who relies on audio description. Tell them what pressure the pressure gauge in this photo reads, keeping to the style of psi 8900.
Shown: psi 90
